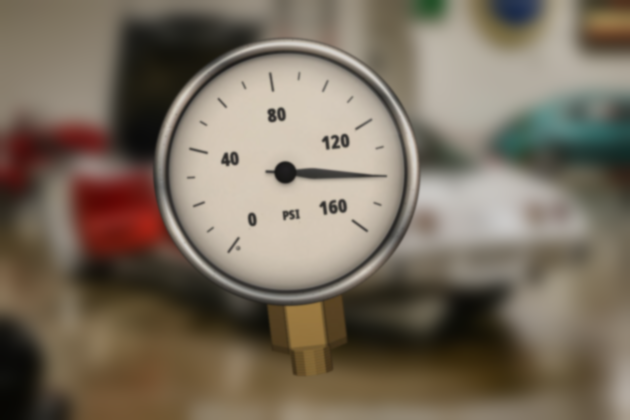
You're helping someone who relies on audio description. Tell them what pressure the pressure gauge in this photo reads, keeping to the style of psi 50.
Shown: psi 140
